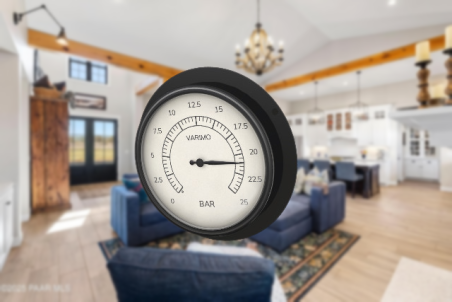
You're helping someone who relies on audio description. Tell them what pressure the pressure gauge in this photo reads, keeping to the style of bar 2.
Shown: bar 21
